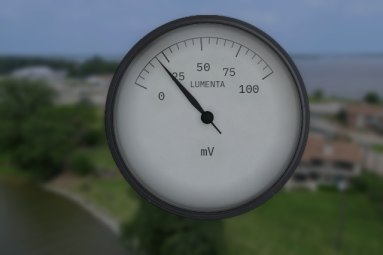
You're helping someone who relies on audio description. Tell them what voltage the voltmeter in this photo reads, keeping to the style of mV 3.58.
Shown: mV 20
